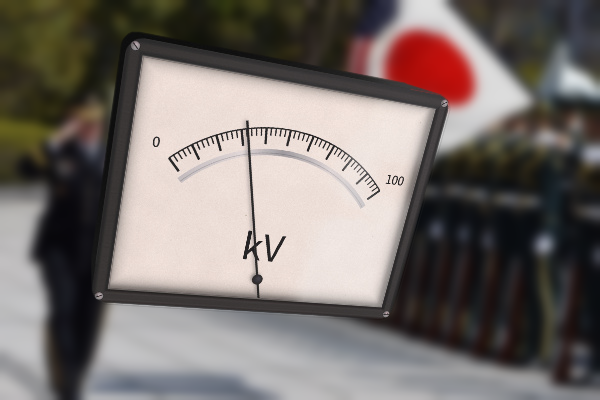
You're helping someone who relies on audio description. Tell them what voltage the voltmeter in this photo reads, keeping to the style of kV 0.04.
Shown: kV 32
